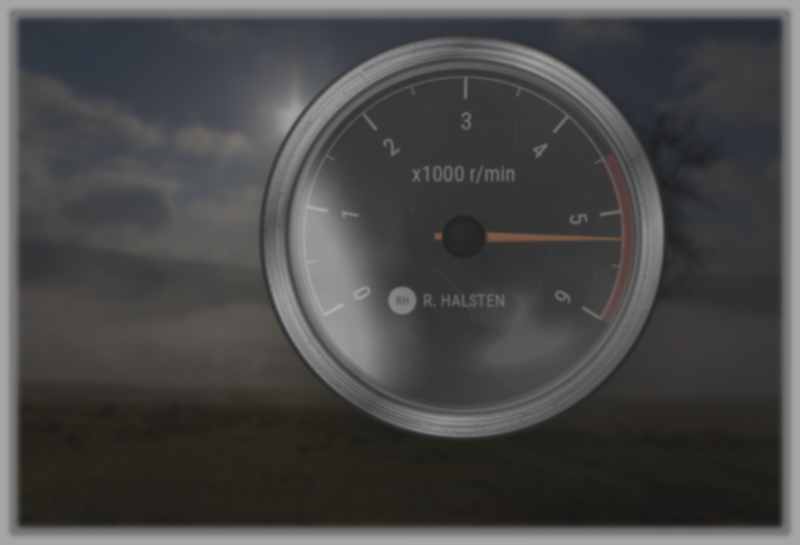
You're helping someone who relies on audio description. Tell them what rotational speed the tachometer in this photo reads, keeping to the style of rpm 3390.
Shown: rpm 5250
